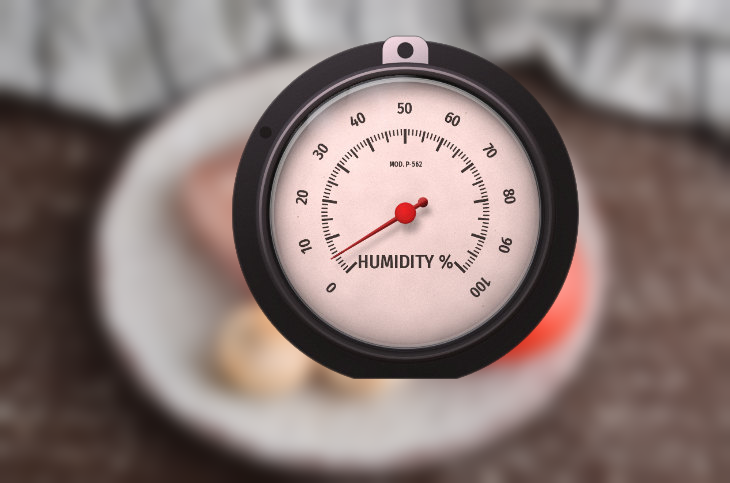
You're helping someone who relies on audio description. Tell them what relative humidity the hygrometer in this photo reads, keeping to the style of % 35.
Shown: % 5
